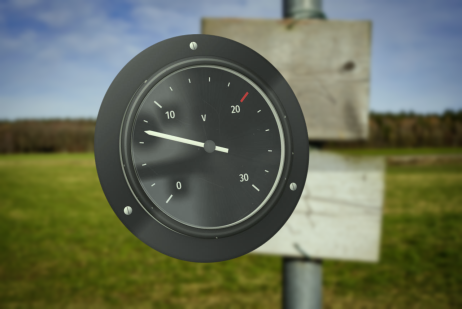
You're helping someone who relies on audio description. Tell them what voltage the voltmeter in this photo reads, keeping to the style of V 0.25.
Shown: V 7
